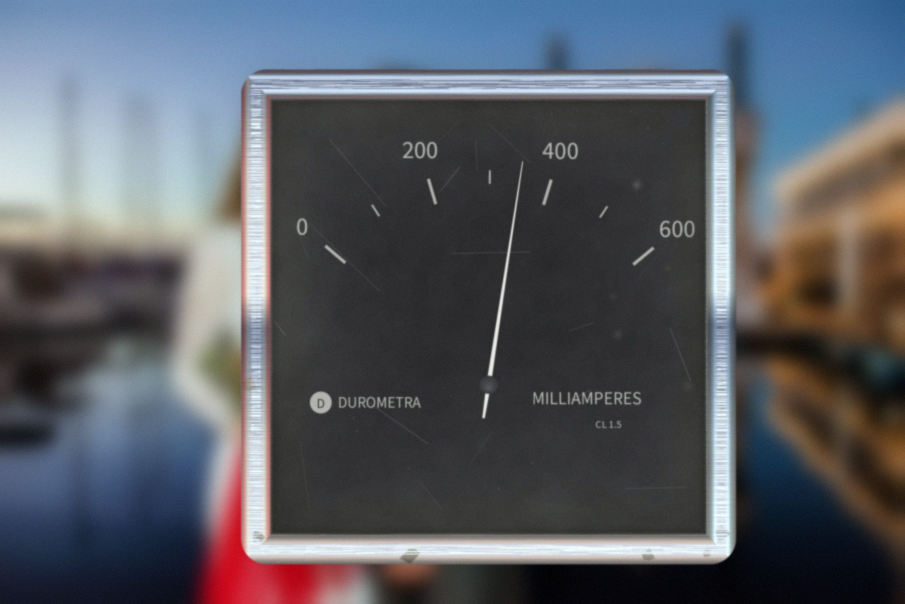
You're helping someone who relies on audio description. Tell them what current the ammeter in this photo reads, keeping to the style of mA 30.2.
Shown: mA 350
